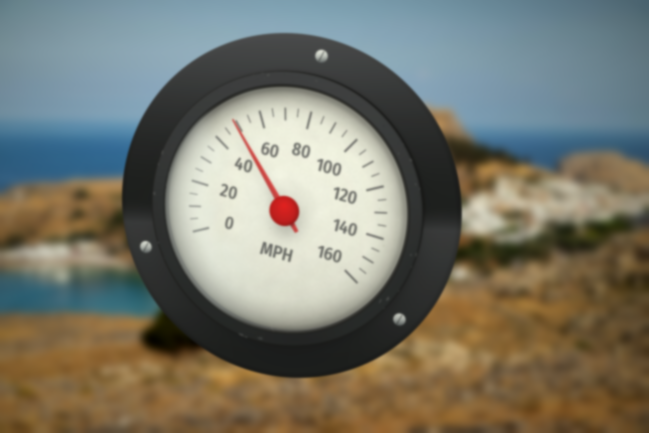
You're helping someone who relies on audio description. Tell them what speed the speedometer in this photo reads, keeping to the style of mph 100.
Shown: mph 50
